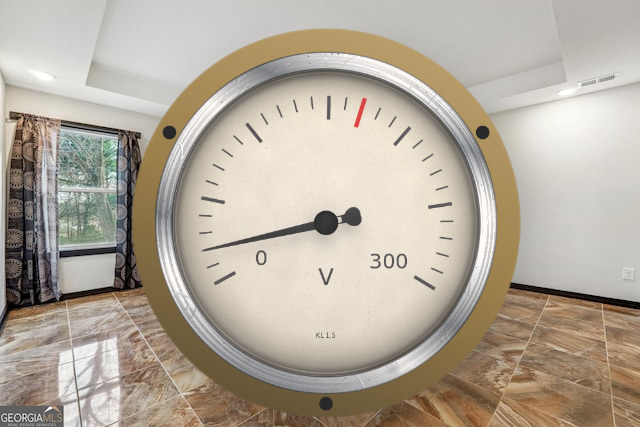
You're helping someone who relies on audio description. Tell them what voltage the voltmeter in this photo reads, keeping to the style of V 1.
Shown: V 20
